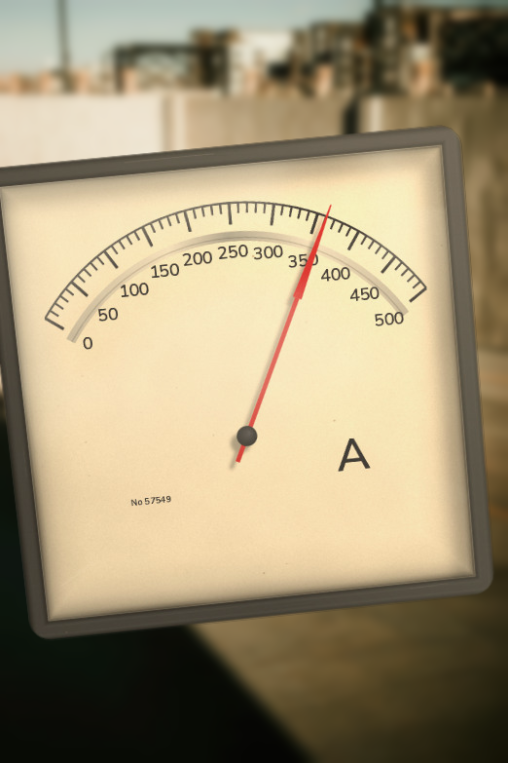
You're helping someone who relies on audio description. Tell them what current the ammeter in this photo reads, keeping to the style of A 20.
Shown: A 360
